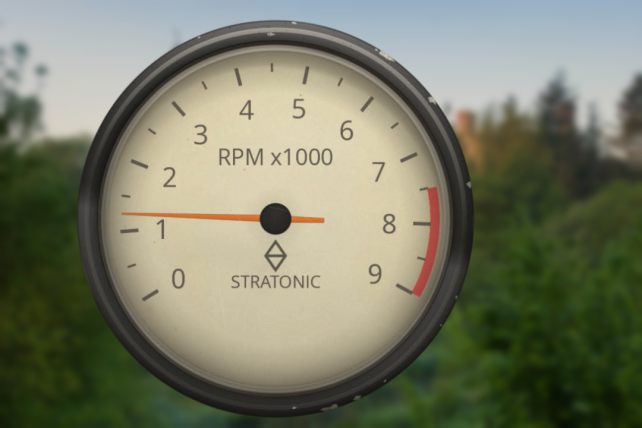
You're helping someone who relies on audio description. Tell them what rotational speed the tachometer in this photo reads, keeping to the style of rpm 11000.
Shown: rpm 1250
